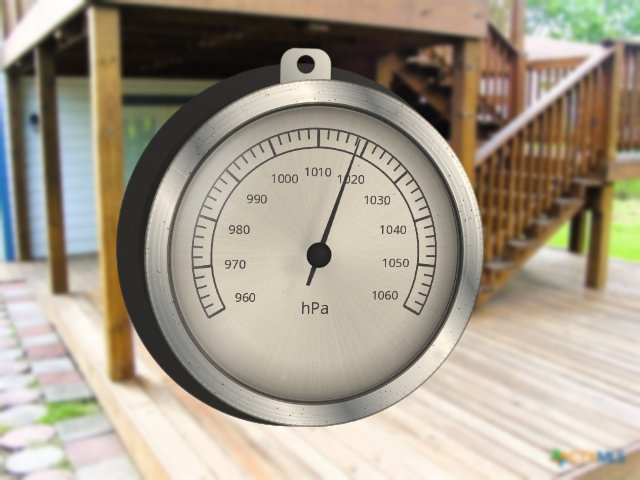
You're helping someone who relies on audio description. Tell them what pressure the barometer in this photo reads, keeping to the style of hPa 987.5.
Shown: hPa 1018
